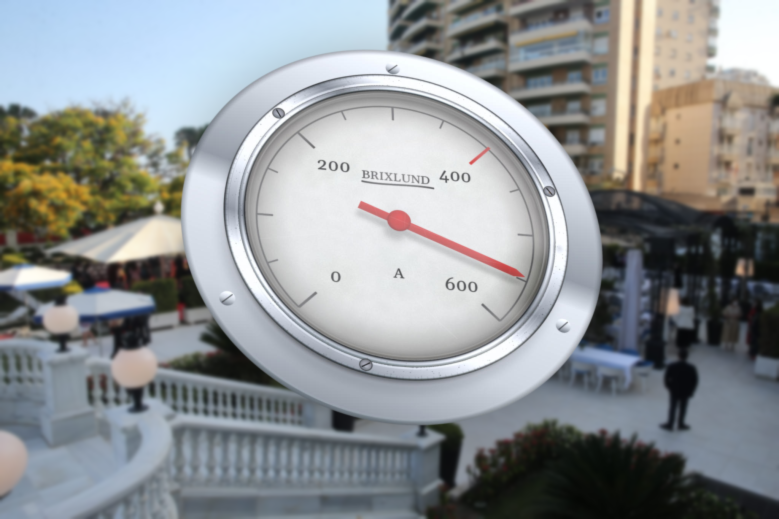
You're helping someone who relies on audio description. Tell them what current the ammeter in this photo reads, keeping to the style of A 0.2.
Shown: A 550
